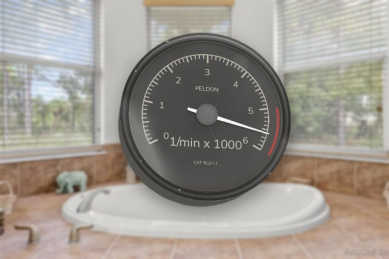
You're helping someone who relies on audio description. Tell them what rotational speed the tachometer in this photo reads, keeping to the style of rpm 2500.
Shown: rpm 5600
